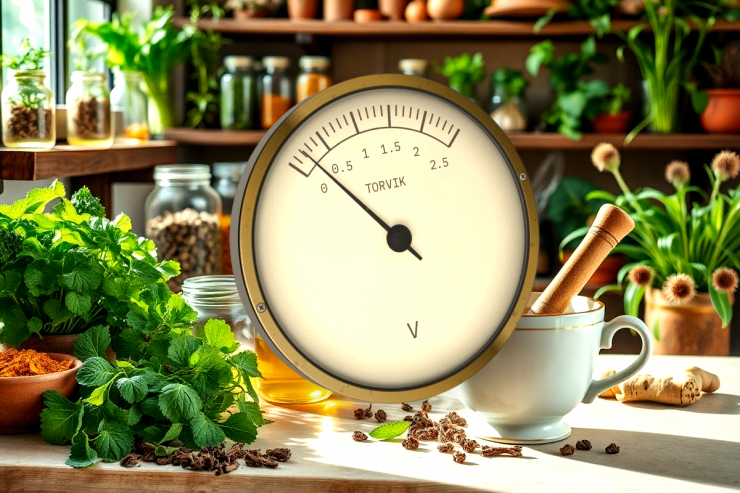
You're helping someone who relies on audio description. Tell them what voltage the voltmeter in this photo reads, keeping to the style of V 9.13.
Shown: V 0.2
